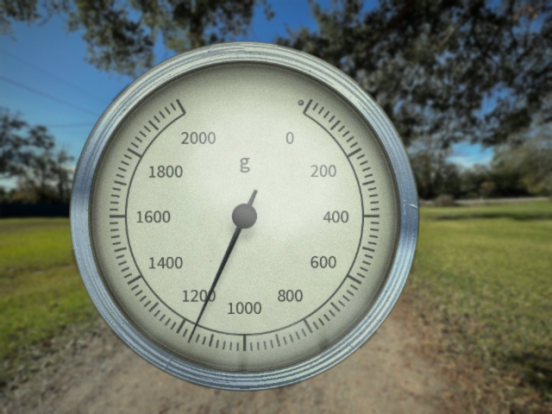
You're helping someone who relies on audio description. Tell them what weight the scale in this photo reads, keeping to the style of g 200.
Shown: g 1160
